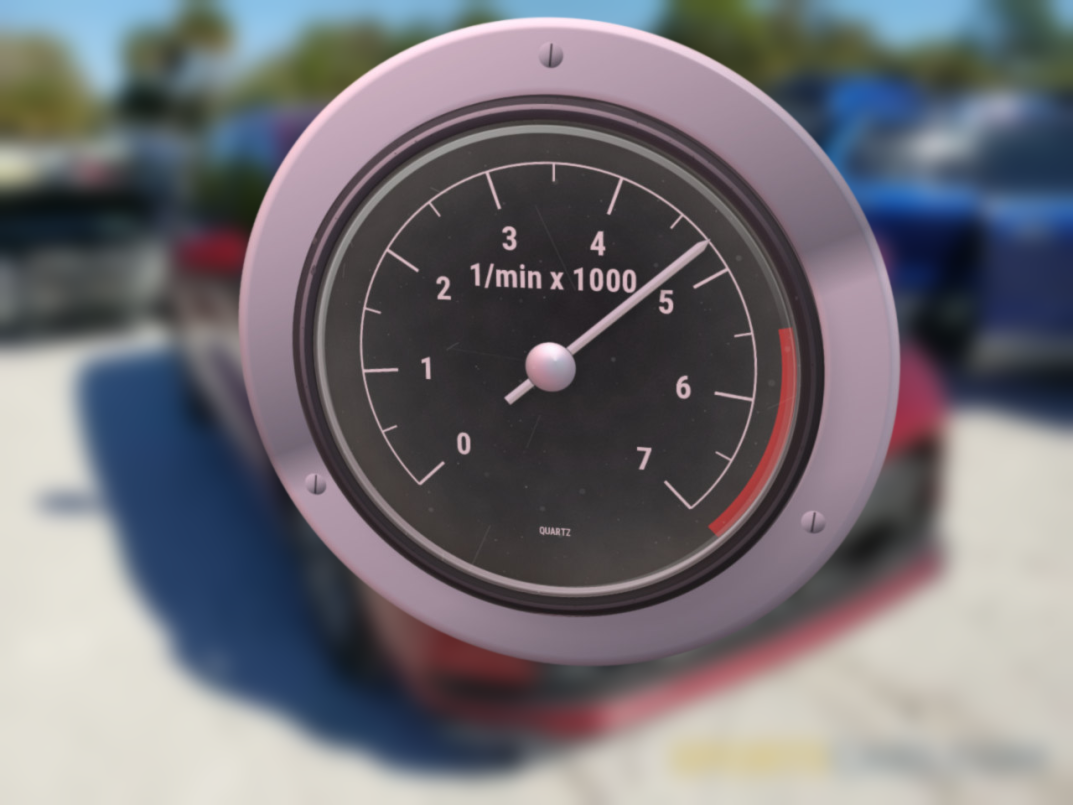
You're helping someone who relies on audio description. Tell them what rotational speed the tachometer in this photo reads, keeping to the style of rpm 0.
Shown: rpm 4750
